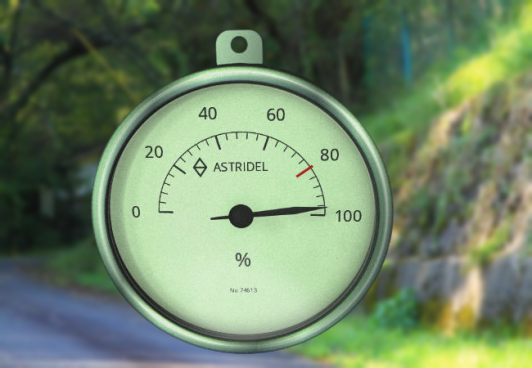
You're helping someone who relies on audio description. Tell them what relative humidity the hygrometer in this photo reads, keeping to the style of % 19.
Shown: % 96
